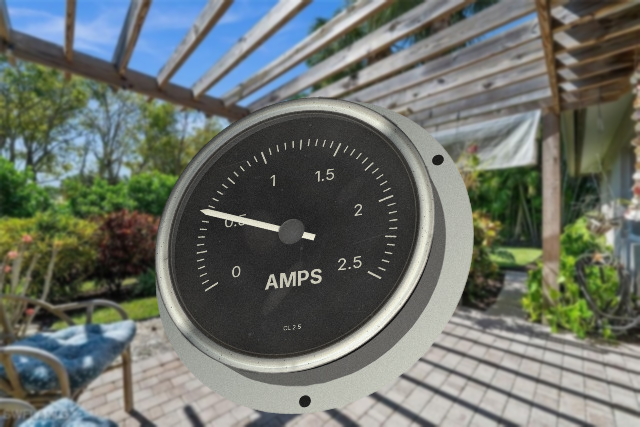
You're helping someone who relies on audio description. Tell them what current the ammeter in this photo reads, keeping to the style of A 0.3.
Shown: A 0.5
